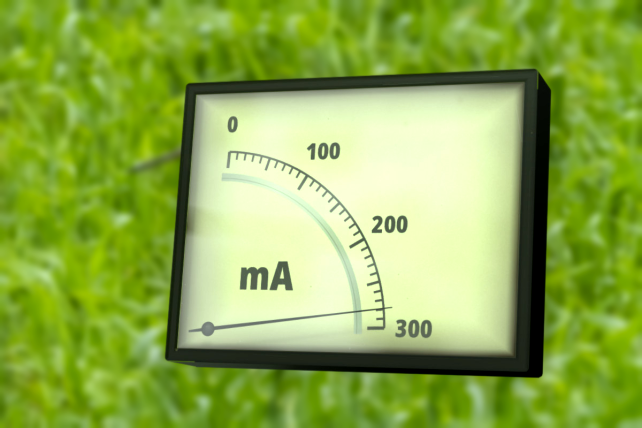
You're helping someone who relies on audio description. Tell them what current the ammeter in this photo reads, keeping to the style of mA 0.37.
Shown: mA 280
